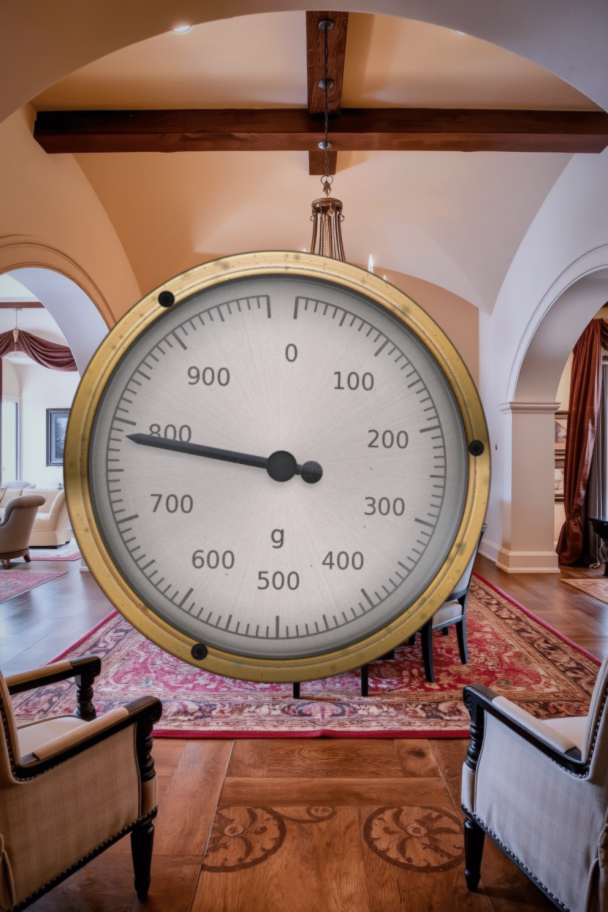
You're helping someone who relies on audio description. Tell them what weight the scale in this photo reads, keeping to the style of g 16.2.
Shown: g 785
